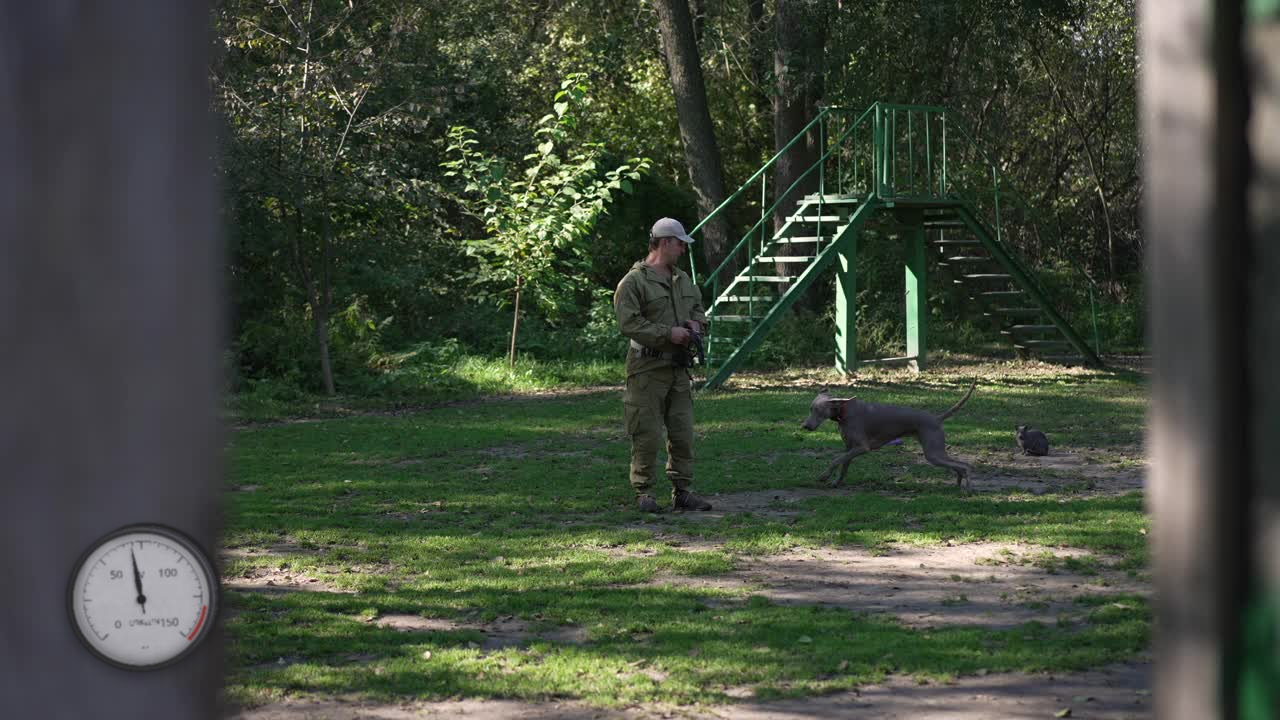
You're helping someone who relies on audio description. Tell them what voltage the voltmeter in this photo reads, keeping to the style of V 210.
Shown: V 70
